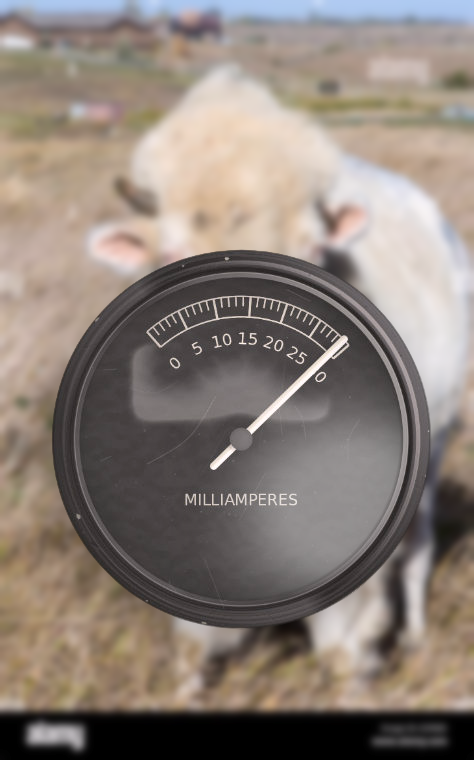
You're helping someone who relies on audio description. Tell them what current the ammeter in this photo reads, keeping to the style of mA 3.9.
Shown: mA 29
